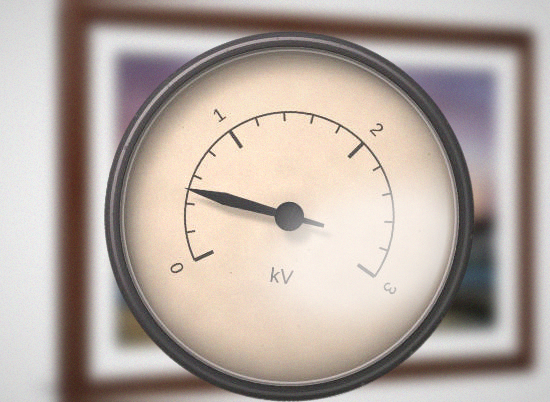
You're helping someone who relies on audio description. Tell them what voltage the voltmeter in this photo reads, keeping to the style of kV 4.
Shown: kV 0.5
